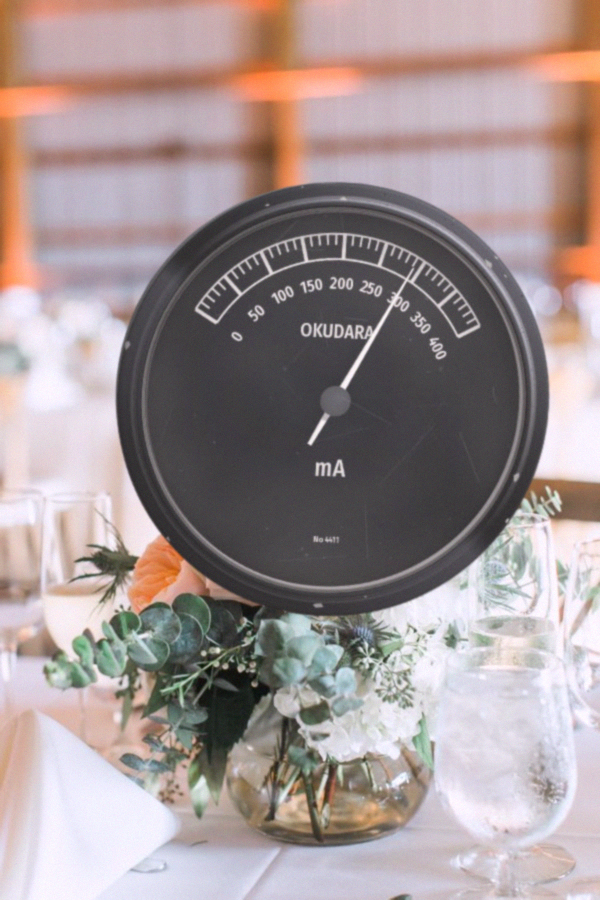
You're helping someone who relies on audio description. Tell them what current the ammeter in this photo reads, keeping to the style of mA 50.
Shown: mA 290
